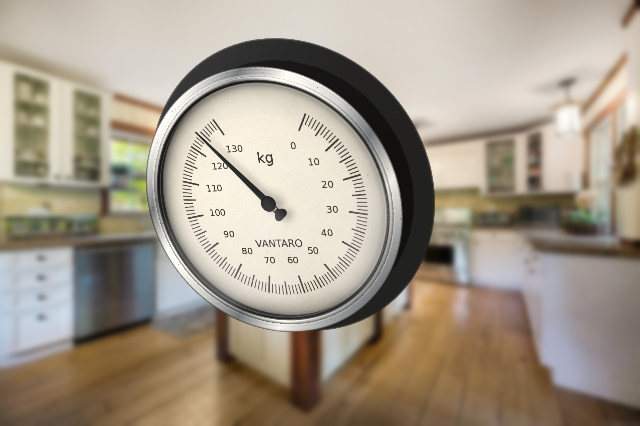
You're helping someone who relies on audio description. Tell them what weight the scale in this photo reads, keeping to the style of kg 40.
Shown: kg 125
